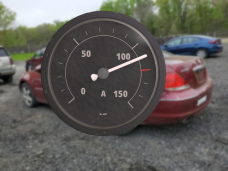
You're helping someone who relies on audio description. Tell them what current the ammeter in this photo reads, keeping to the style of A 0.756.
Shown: A 110
